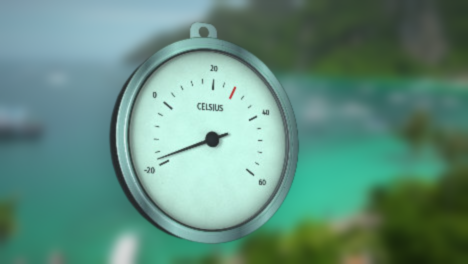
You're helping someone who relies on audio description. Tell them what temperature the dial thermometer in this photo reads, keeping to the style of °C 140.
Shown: °C -18
